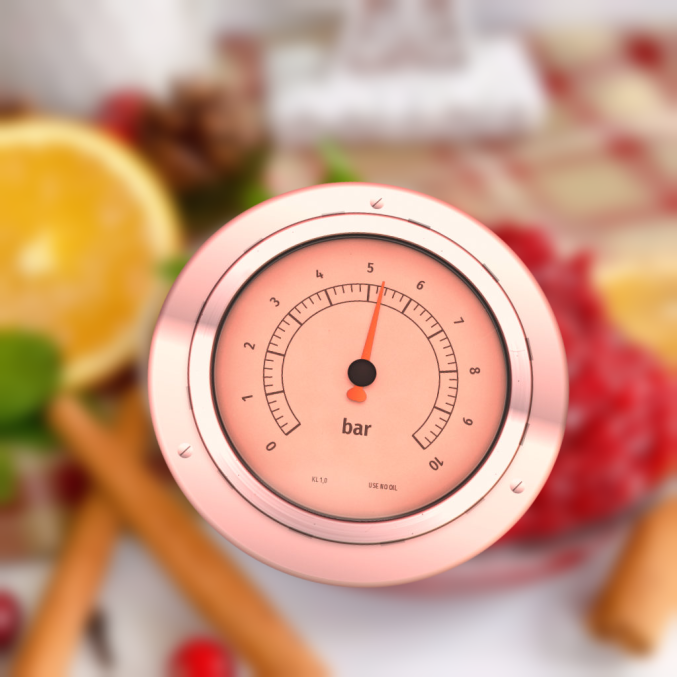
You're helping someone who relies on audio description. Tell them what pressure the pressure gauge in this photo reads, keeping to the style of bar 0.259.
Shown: bar 5.3
